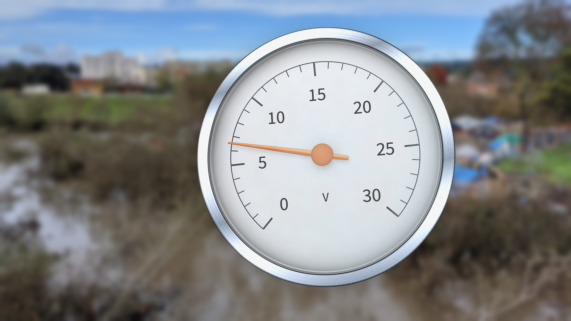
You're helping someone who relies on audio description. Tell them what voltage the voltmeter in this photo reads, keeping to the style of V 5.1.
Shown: V 6.5
